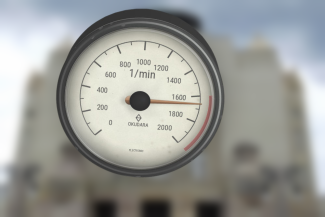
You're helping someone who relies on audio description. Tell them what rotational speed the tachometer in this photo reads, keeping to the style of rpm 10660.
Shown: rpm 1650
